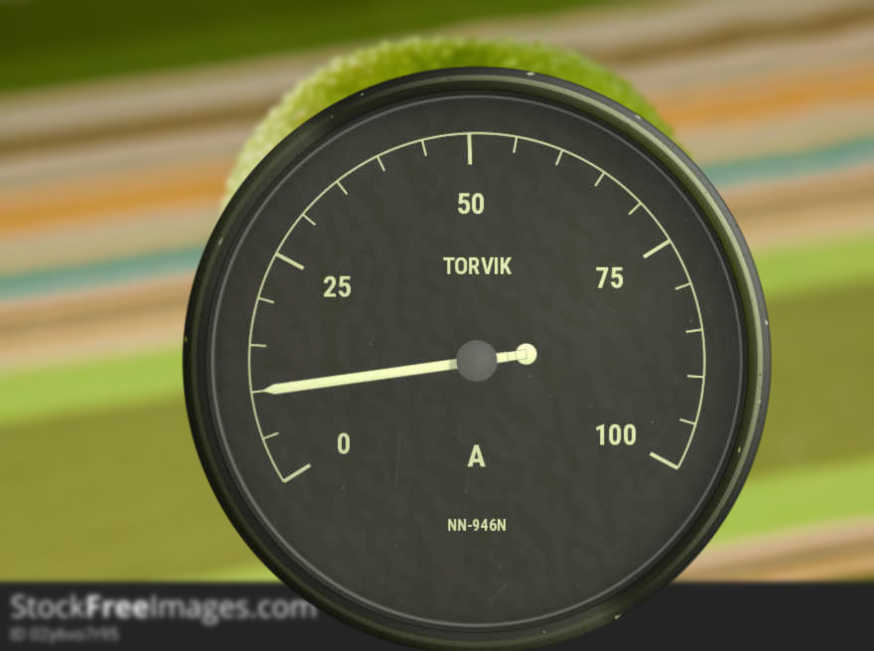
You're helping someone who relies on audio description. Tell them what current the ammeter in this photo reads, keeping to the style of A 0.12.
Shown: A 10
